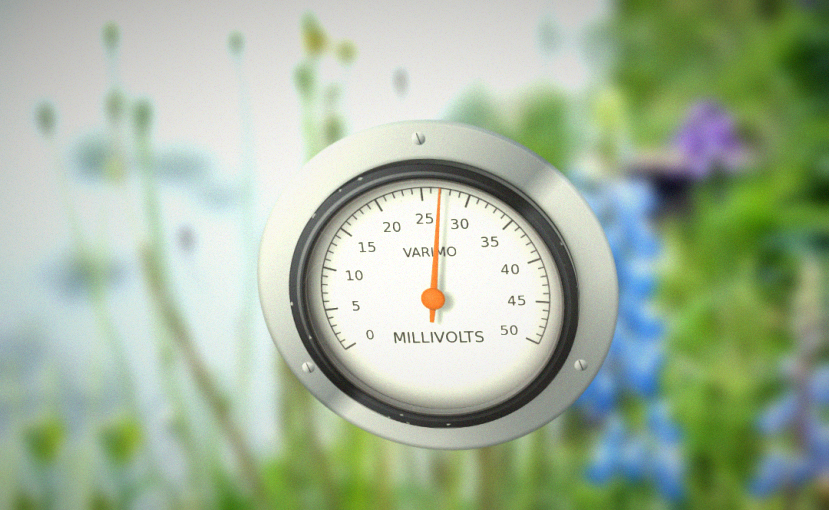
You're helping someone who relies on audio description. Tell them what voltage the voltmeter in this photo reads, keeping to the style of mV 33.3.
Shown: mV 27
